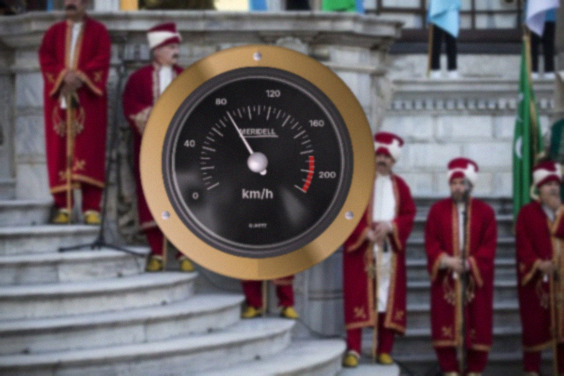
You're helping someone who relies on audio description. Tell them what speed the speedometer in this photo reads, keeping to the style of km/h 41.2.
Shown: km/h 80
